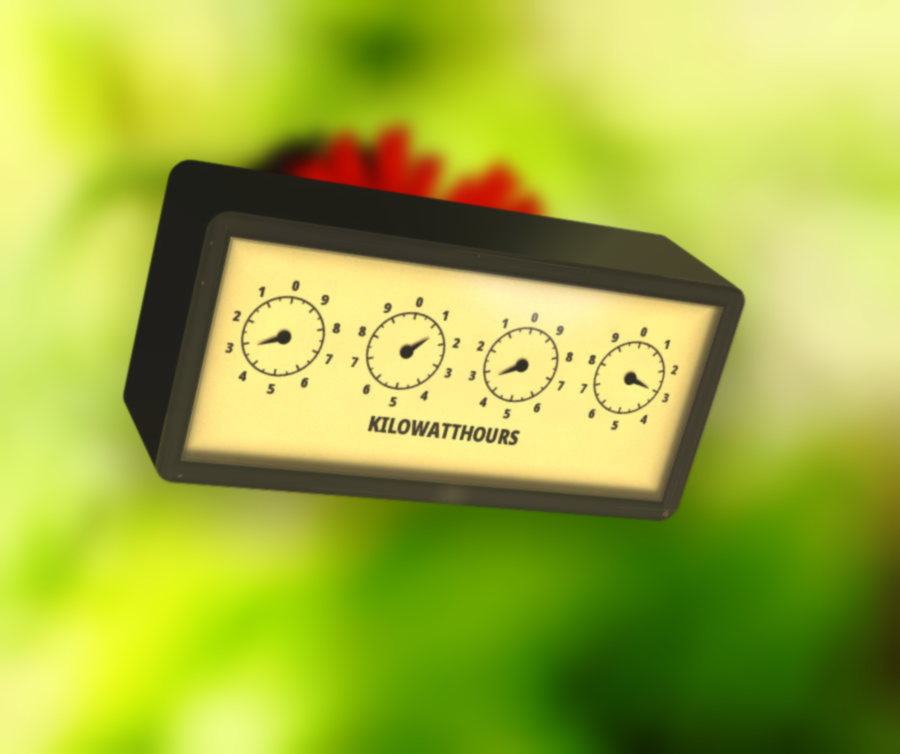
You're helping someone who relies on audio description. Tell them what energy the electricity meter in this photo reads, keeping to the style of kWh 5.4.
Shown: kWh 3133
